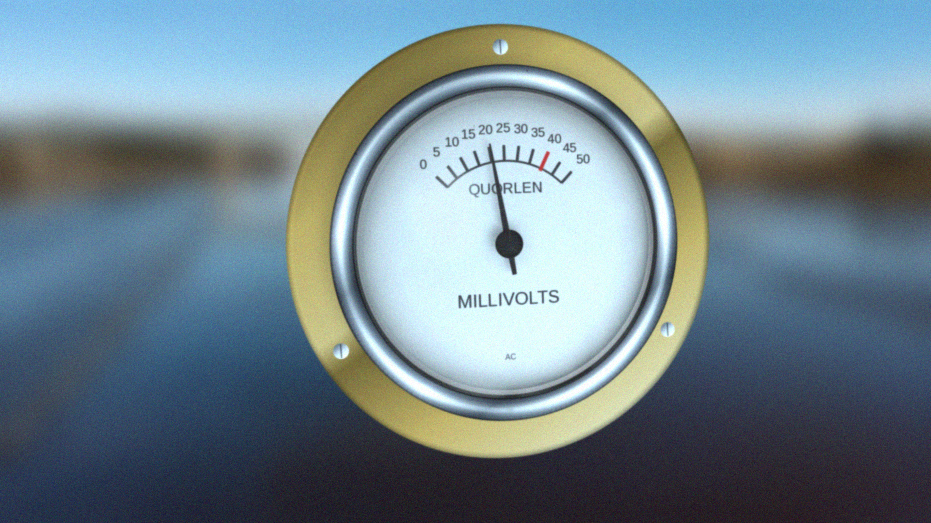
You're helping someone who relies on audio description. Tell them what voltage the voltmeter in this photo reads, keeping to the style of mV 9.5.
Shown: mV 20
